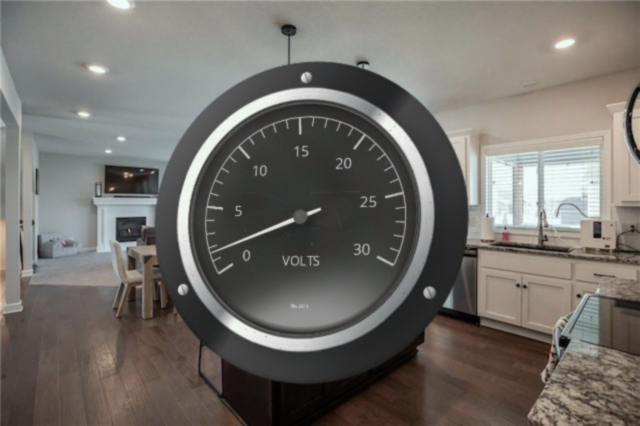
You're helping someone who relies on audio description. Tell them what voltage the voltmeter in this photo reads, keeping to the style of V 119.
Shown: V 1.5
